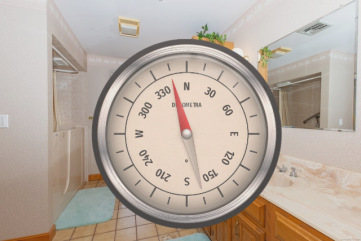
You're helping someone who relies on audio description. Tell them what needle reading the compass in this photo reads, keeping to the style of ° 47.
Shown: ° 345
